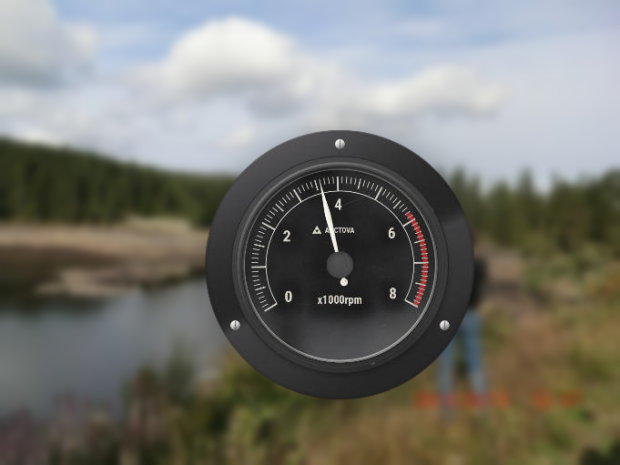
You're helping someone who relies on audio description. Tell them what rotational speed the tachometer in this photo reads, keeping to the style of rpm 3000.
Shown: rpm 3600
